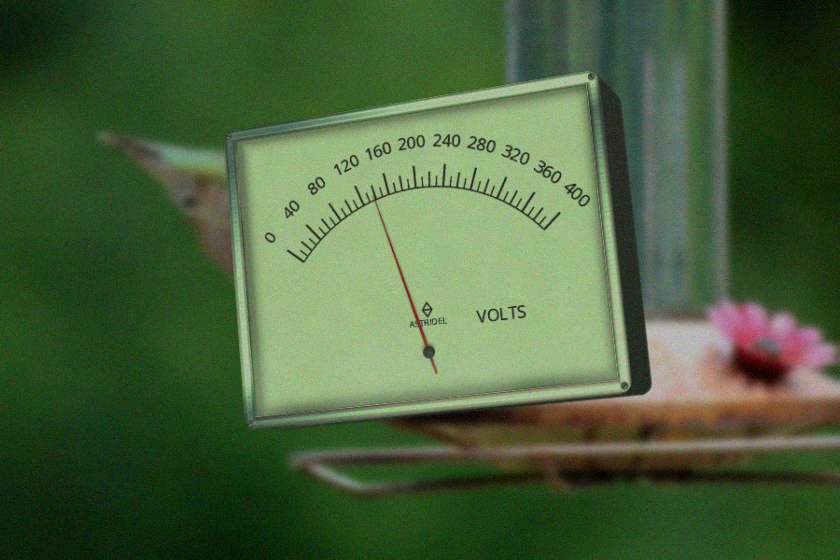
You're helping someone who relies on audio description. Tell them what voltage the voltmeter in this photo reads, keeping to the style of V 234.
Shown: V 140
